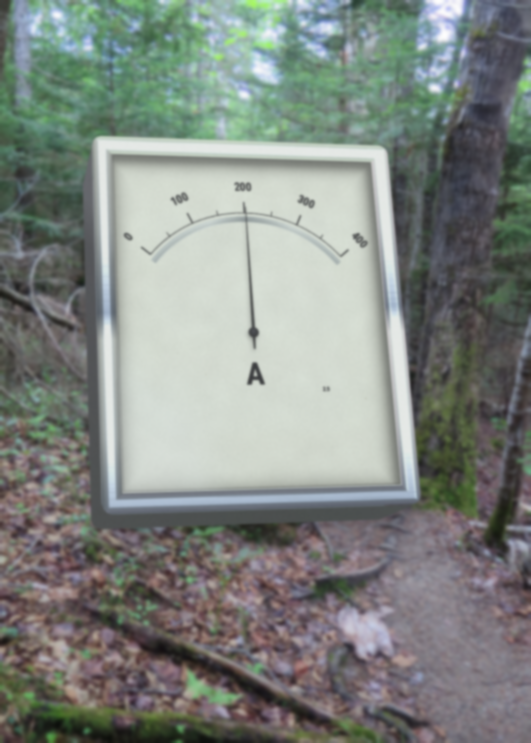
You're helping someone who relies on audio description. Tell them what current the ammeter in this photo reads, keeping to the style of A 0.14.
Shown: A 200
